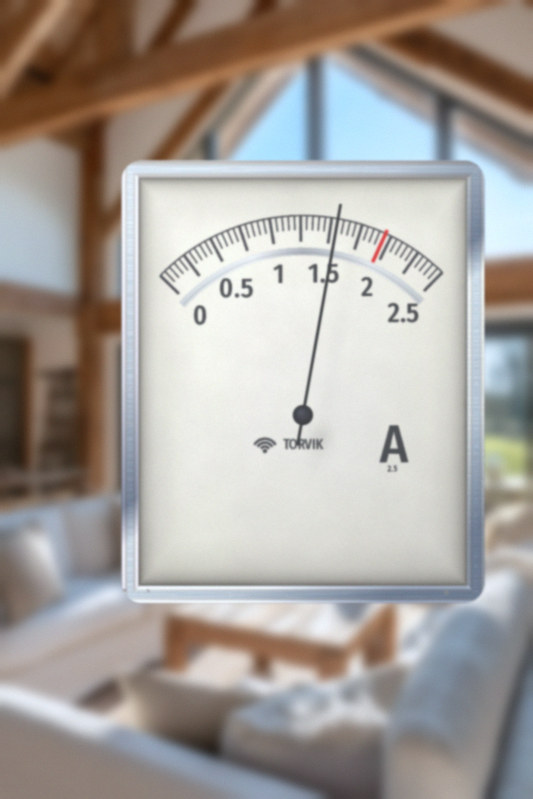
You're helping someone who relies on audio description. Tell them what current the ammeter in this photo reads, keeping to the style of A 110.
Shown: A 1.55
